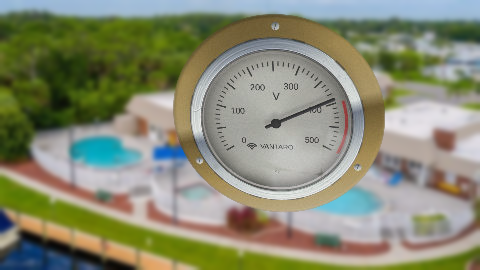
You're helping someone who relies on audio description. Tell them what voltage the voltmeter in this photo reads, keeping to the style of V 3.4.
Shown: V 390
